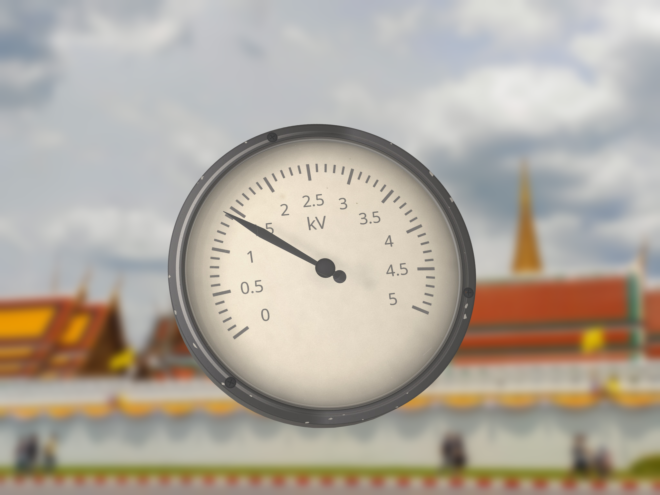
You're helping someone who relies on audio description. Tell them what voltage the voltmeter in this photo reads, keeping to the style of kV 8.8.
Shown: kV 1.4
